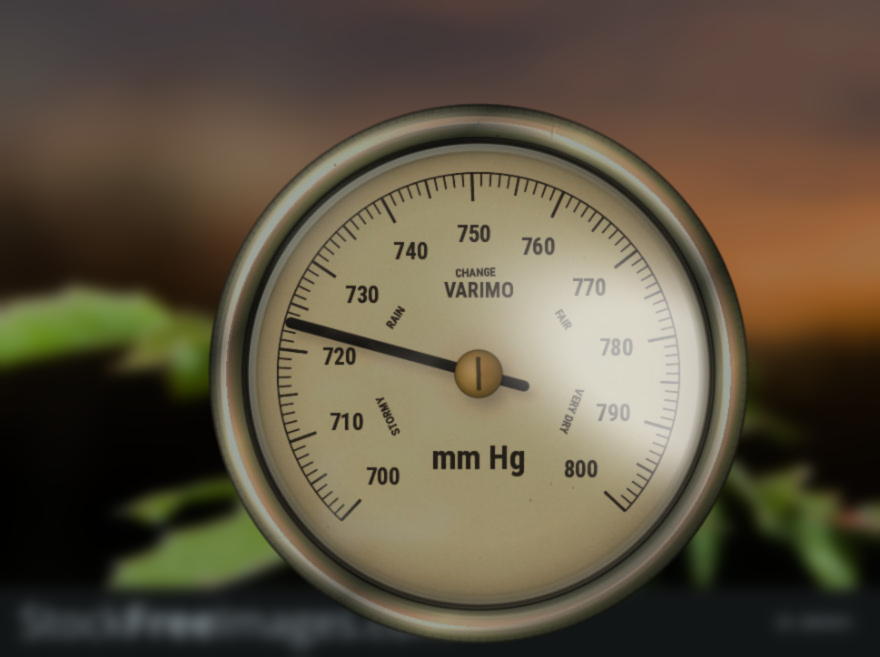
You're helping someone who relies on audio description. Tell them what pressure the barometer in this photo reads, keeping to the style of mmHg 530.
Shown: mmHg 723
